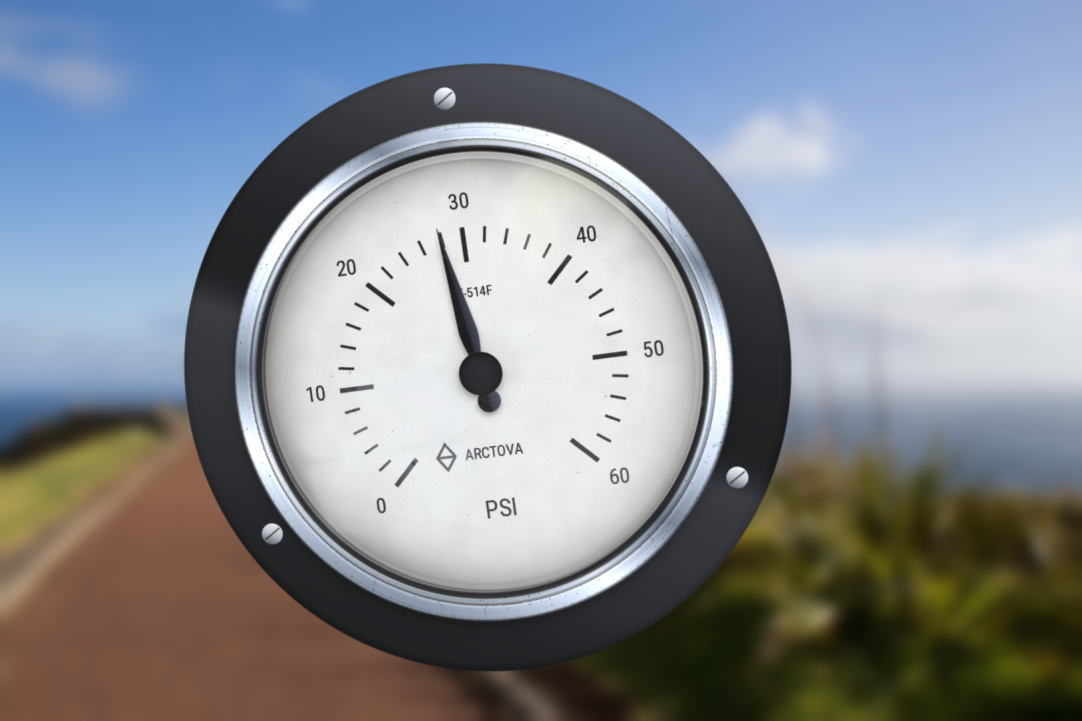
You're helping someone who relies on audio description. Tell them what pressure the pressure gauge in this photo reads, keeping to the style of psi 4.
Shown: psi 28
